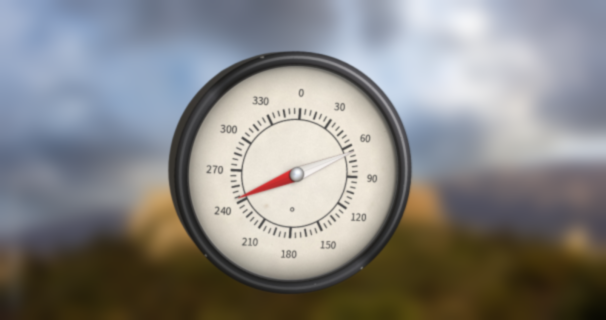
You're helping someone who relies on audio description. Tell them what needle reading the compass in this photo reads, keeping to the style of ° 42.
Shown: ° 245
